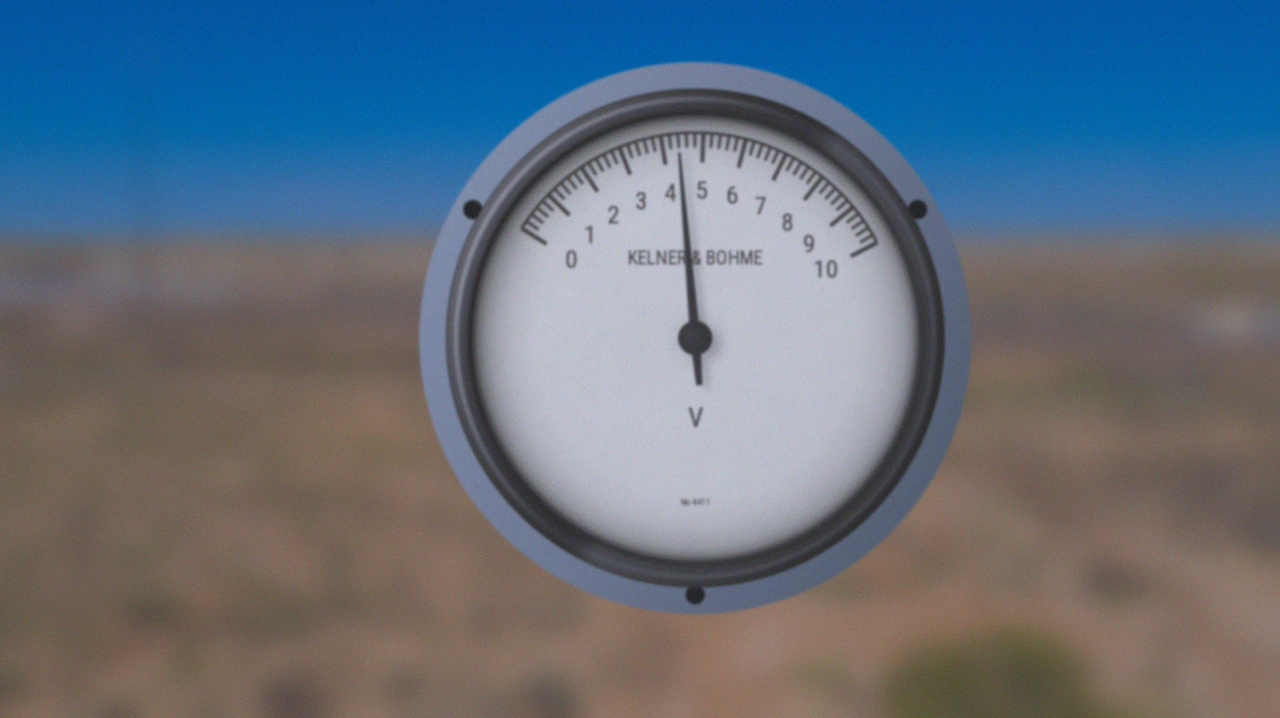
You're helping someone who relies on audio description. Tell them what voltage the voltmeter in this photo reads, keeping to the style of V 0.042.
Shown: V 4.4
